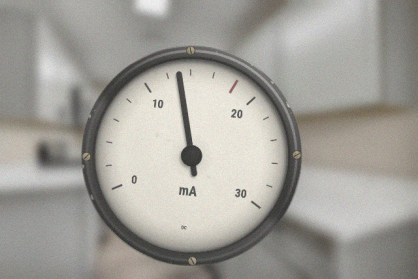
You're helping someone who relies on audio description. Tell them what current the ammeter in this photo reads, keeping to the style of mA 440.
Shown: mA 13
